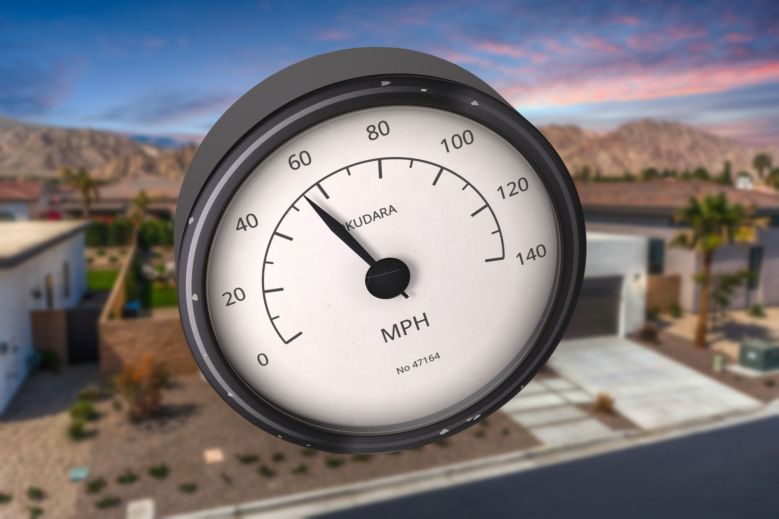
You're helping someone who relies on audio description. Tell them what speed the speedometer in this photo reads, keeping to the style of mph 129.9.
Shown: mph 55
